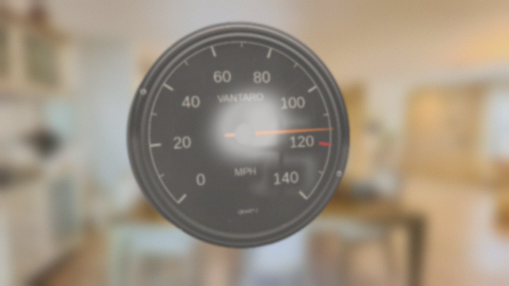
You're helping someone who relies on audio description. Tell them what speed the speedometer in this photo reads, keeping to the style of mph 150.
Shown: mph 115
